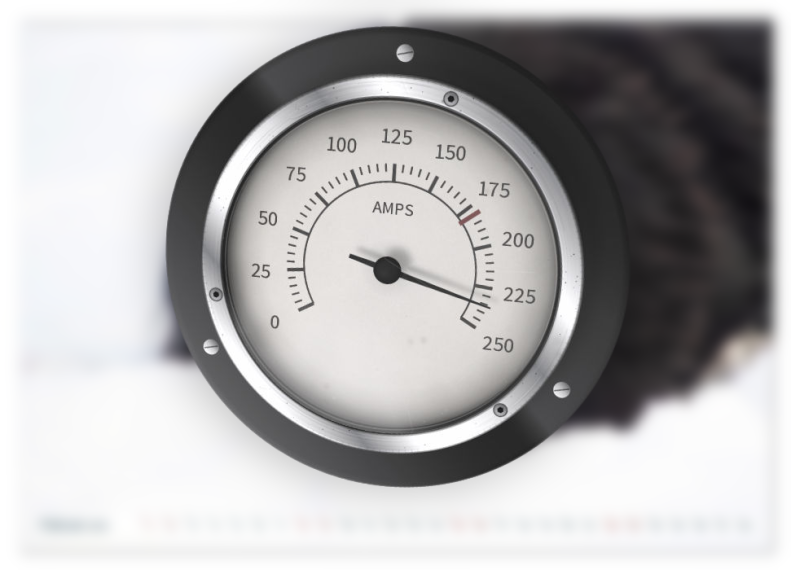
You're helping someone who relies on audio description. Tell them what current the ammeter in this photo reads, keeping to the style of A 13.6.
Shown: A 235
